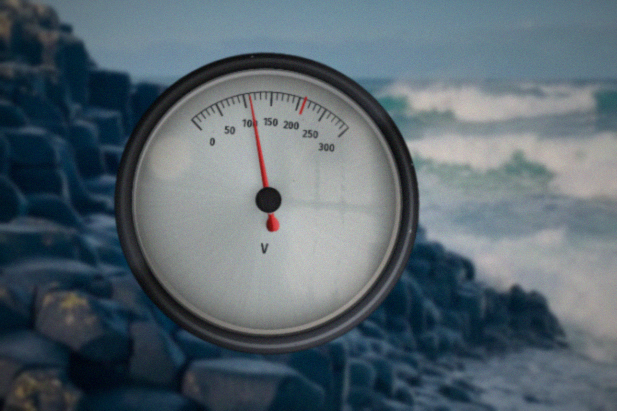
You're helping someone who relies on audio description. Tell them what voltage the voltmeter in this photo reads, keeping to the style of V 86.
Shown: V 110
